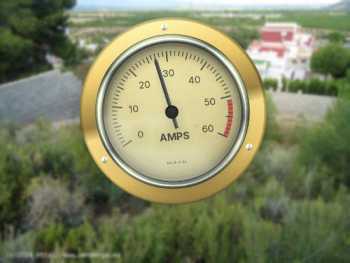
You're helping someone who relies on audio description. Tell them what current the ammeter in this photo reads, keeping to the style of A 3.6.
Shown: A 27
